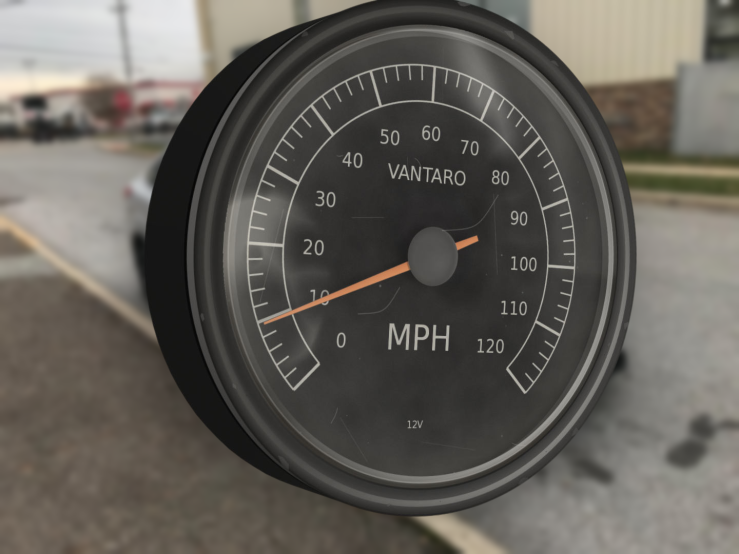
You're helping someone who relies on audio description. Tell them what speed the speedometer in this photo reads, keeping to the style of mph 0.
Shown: mph 10
